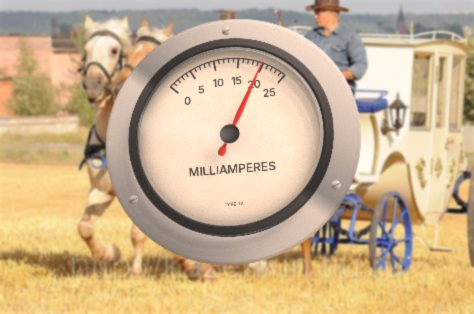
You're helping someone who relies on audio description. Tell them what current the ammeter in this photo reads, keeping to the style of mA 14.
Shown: mA 20
